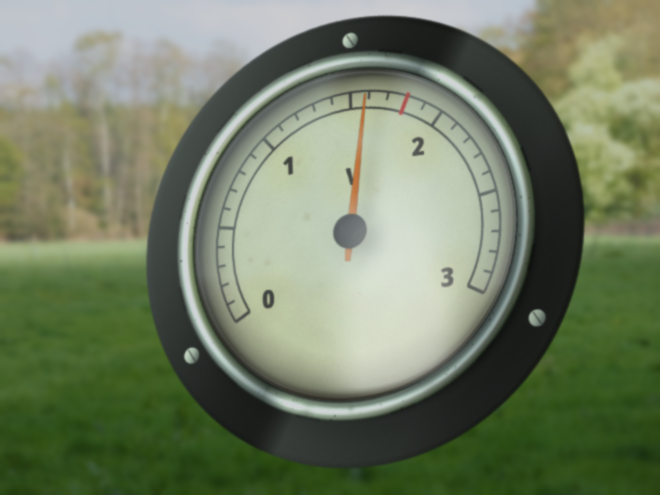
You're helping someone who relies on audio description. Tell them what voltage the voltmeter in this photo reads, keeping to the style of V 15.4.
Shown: V 1.6
